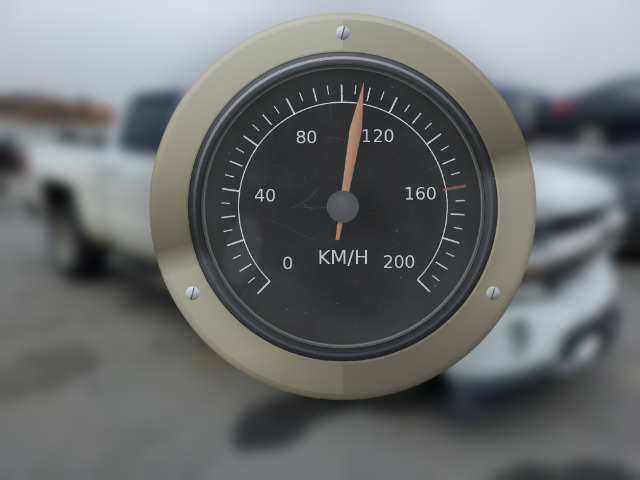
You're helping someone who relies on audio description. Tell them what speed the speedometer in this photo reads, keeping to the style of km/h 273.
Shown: km/h 107.5
